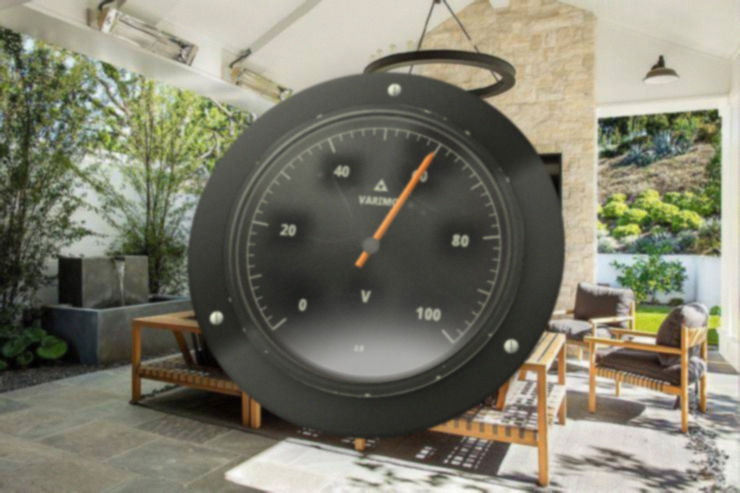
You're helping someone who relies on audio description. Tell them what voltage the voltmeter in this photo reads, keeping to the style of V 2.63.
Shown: V 60
